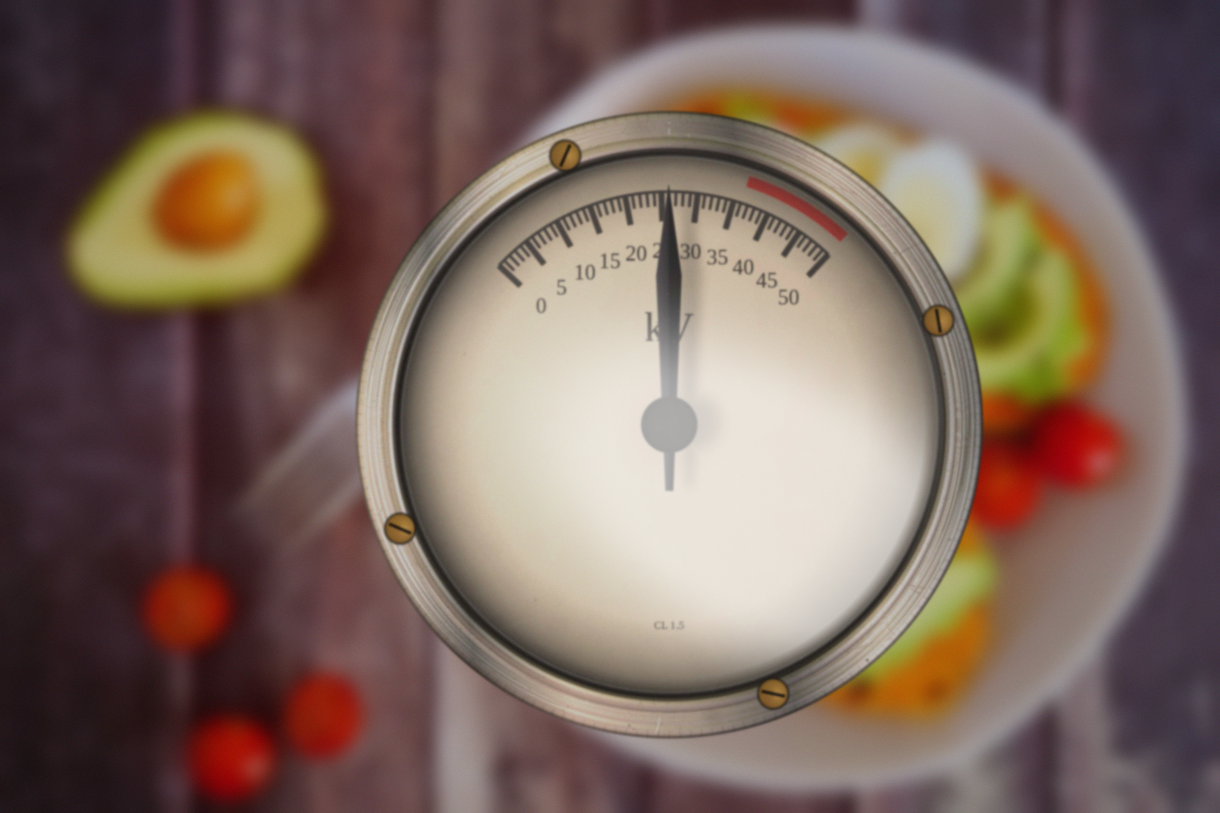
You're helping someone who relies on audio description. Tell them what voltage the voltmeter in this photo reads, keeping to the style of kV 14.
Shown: kV 26
